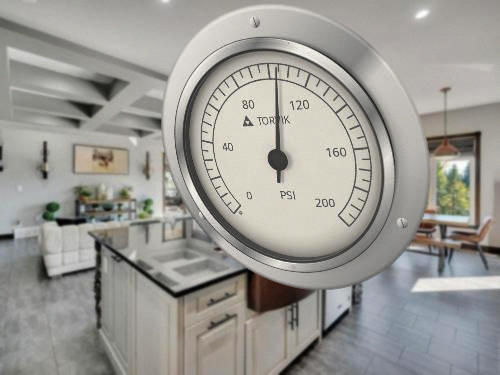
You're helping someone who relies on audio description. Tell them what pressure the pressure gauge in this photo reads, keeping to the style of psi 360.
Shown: psi 105
